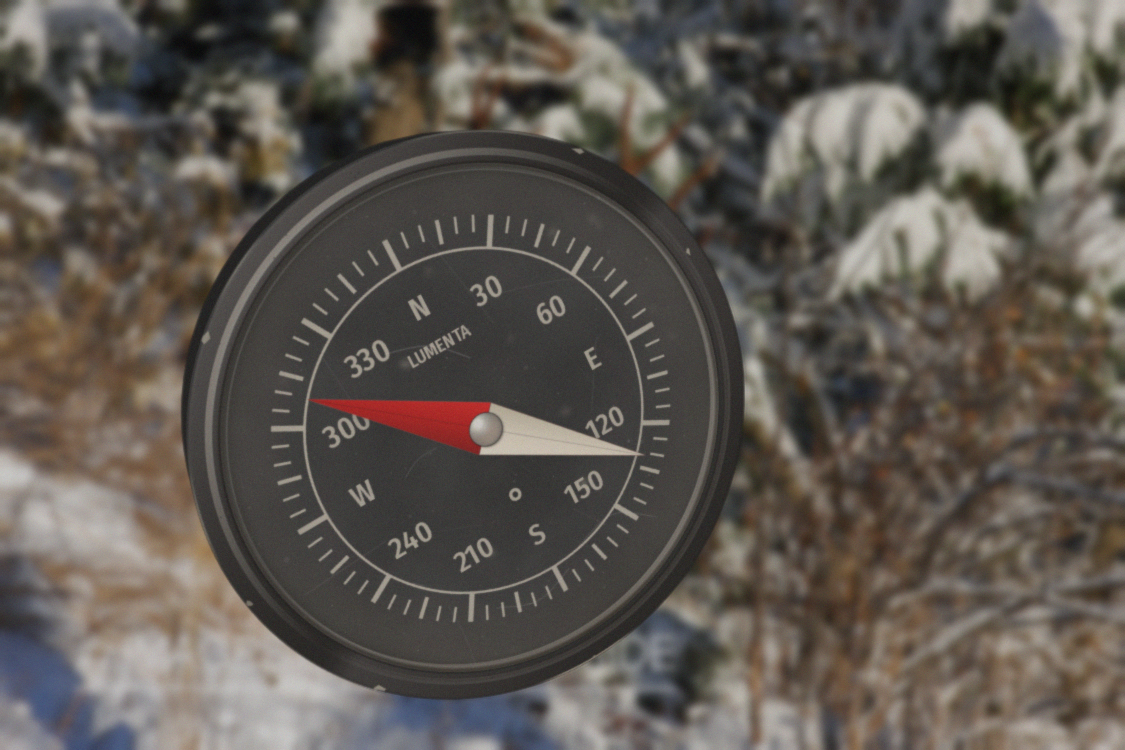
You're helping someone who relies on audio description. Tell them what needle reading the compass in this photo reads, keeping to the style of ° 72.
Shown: ° 310
